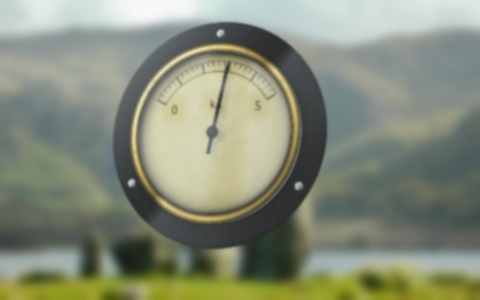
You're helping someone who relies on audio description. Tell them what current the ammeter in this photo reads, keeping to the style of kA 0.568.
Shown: kA 3
